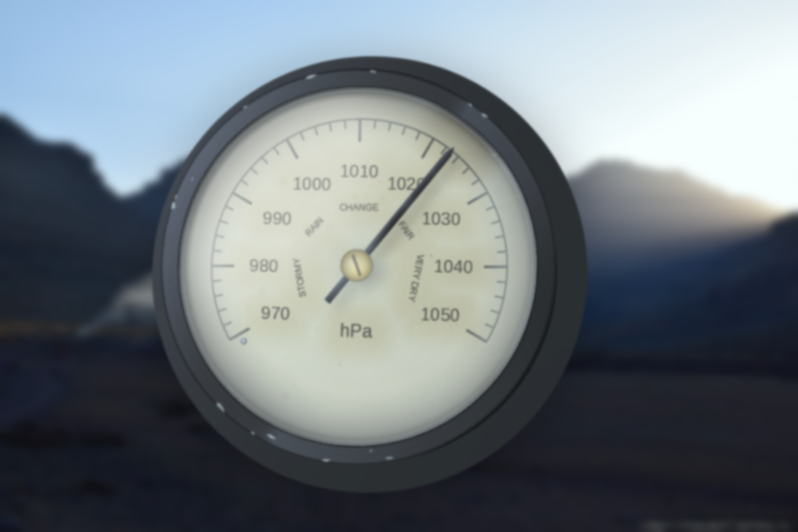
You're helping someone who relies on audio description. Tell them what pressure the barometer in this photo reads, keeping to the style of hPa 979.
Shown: hPa 1023
